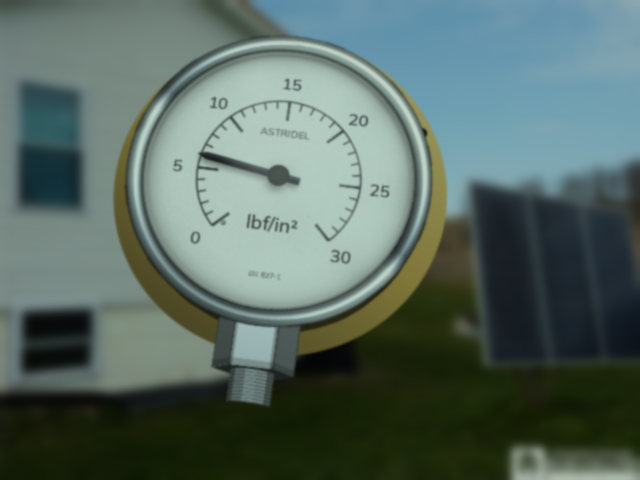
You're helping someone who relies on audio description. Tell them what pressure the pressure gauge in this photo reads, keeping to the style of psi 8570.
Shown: psi 6
